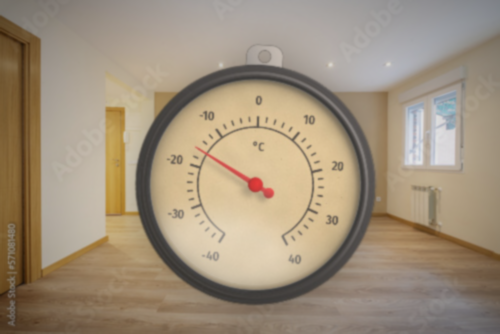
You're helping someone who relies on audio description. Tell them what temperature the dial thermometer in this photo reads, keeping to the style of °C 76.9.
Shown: °C -16
